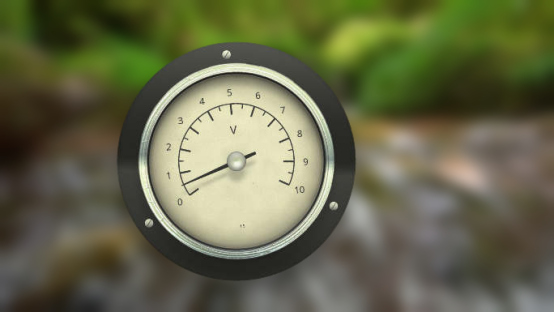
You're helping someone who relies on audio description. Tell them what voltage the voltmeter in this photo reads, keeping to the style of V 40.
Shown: V 0.5
